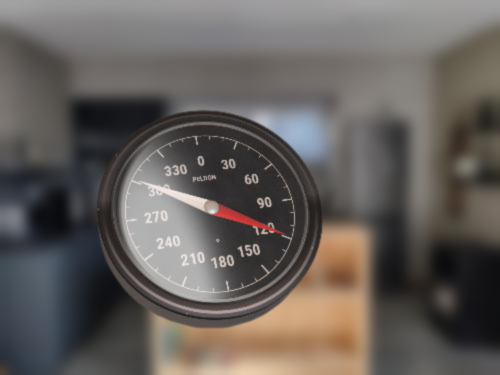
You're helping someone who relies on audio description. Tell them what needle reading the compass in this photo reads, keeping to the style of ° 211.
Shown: ° 120
